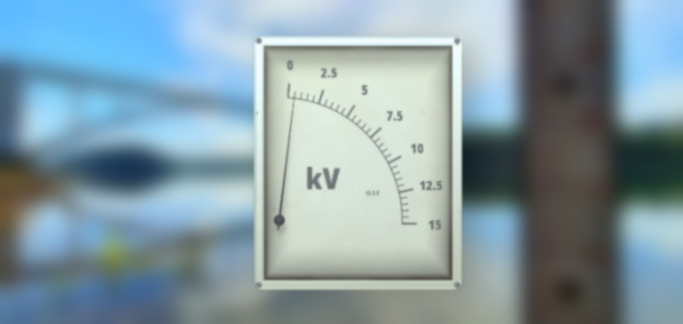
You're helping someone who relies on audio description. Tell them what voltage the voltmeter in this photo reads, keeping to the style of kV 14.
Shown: kV 0.5
